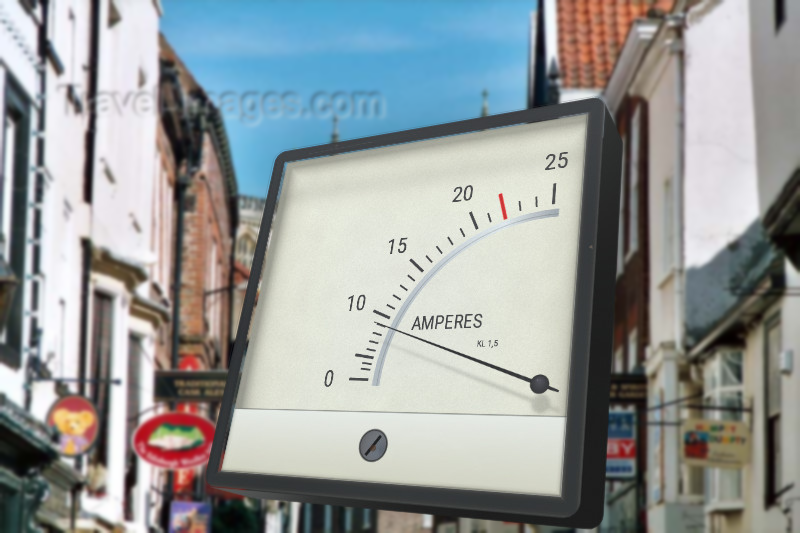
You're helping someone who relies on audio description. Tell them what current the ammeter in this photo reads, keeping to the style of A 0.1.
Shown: A 9
